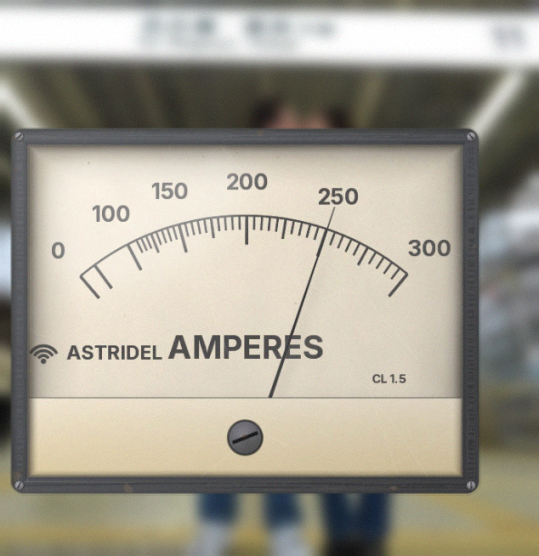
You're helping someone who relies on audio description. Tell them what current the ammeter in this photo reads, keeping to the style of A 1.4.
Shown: A 250
